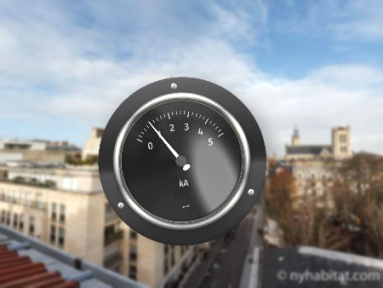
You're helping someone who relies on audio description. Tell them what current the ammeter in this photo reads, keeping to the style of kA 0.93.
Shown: kA 1
